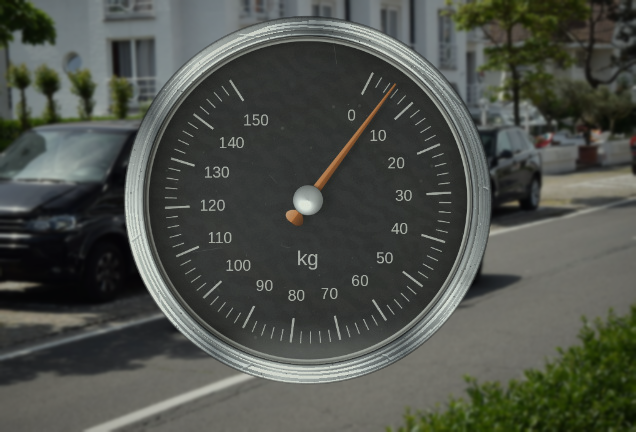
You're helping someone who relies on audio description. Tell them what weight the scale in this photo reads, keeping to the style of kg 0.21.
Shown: kg 5
